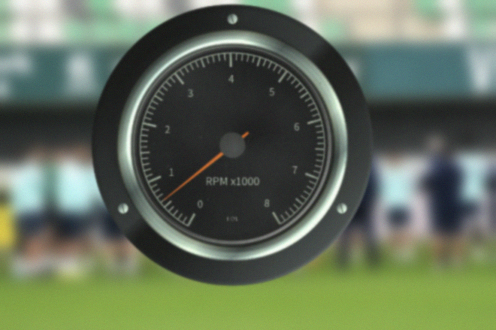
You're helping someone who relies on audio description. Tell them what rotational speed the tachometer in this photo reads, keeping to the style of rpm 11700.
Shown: rpm 600
